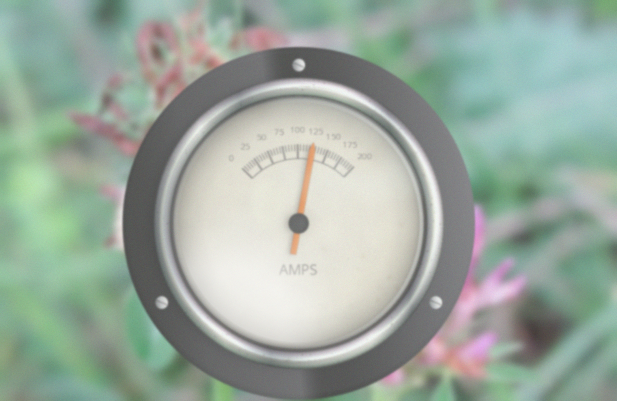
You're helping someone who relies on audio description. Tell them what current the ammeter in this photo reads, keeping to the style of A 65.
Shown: A 125
